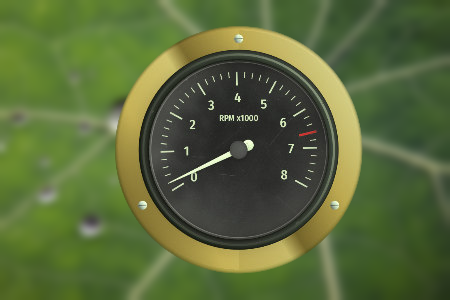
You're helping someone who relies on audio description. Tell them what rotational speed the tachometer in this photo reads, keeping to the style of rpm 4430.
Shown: rpm 200
